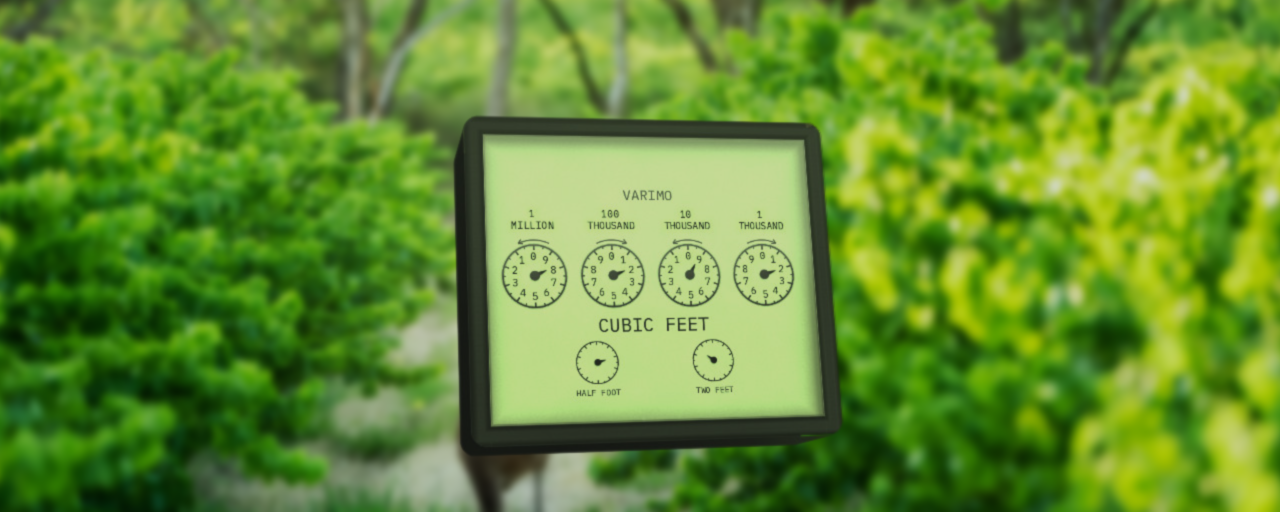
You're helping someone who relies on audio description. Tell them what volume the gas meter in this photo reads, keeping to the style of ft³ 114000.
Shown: ft³ 819200
